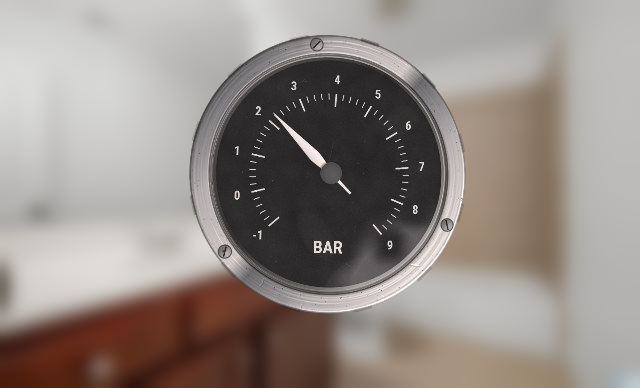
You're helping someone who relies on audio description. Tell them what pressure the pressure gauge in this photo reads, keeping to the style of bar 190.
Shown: bar 2.2
